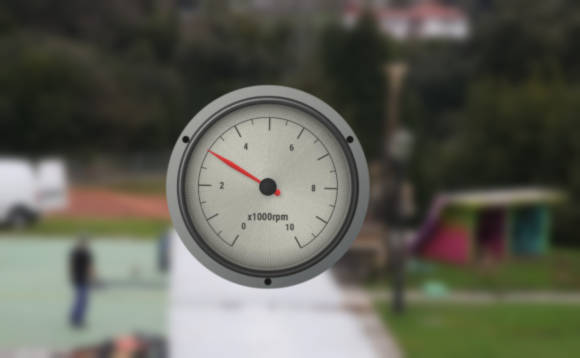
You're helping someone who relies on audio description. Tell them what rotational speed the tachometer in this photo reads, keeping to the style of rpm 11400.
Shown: rpm 3000
